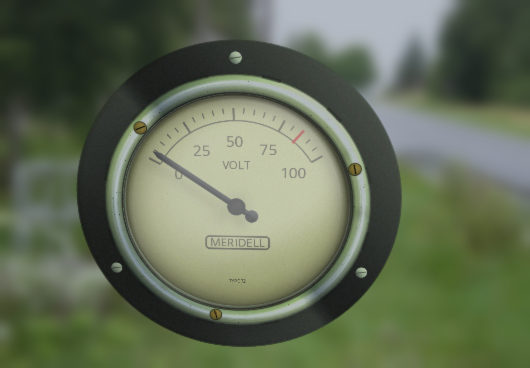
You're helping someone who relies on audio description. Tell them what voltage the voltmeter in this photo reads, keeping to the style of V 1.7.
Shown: V 5
